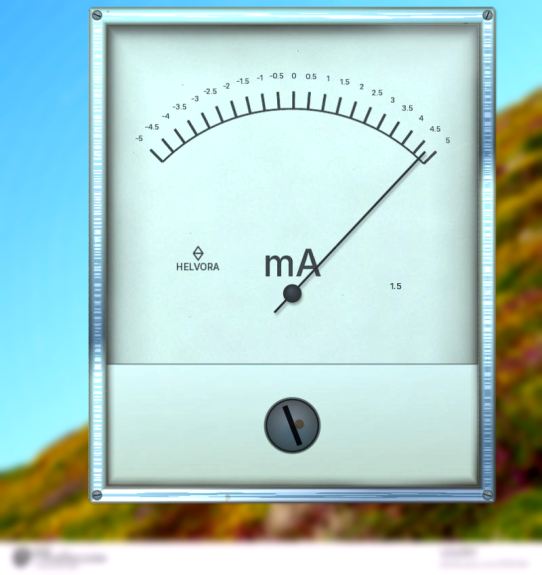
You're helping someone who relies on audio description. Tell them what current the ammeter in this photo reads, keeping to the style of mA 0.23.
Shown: mA 4.75
